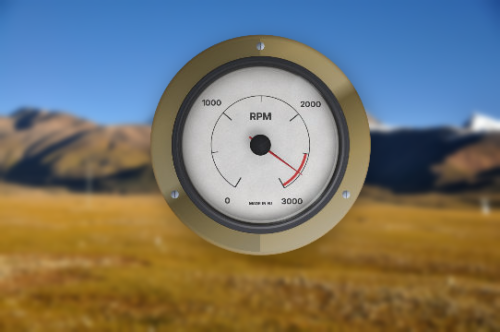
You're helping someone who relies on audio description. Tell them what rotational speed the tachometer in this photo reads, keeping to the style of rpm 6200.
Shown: rpm 2750
